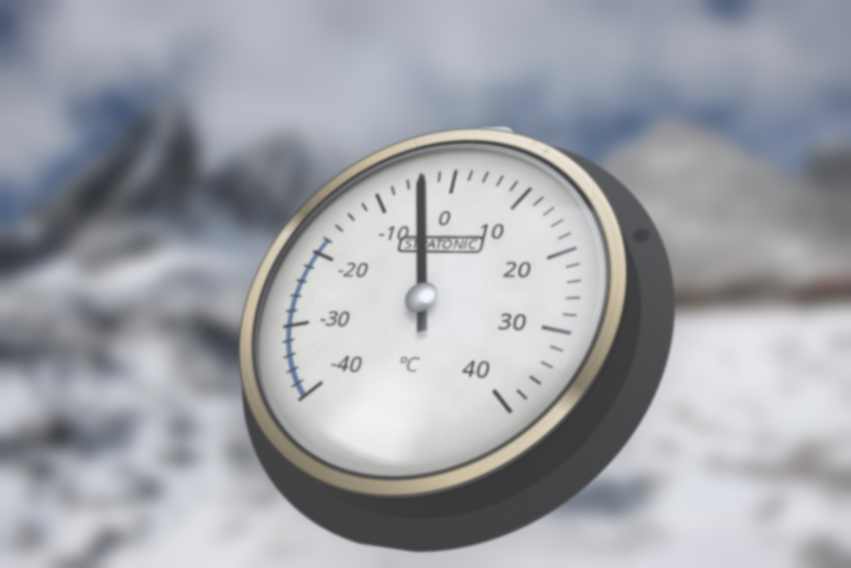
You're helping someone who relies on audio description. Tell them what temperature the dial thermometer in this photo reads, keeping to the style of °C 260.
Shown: °C -4
